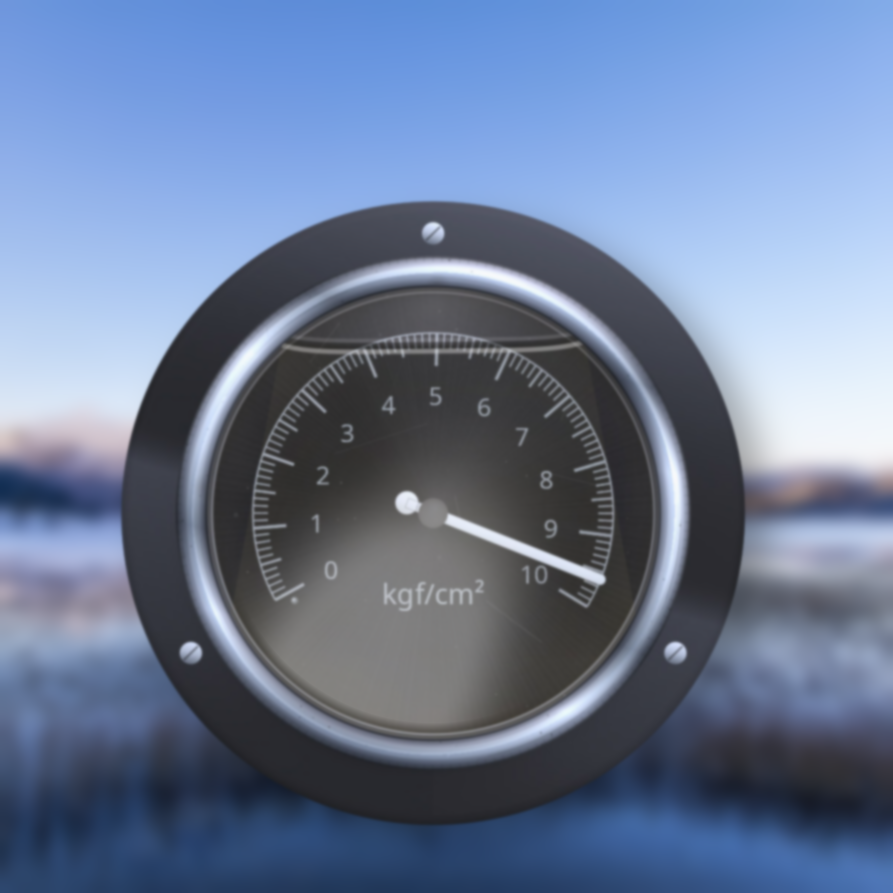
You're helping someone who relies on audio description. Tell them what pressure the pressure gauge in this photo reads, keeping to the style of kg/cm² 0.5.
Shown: kg/cm² 9.6
